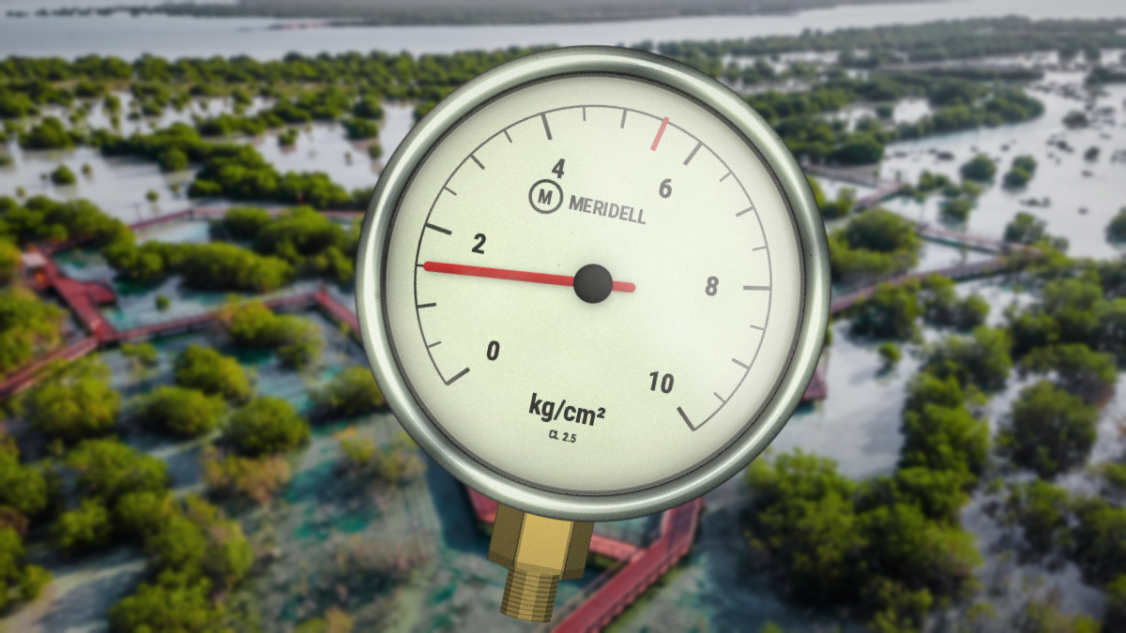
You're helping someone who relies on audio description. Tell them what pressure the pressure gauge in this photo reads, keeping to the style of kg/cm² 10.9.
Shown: kg/cm² 1.5
